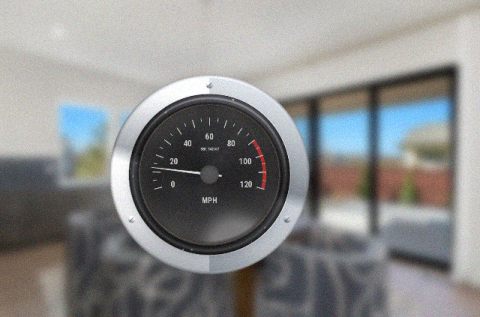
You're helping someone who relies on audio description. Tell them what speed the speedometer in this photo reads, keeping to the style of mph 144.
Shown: mph 12.5
